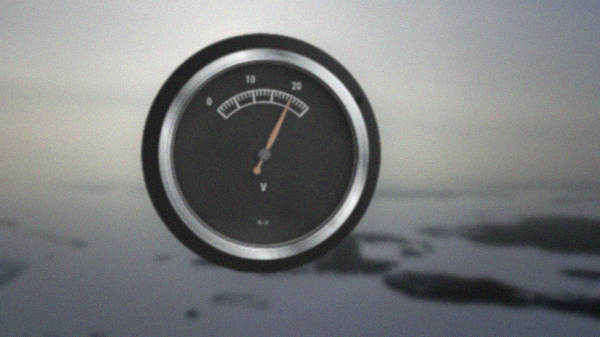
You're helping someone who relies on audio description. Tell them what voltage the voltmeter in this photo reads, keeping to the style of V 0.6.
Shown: V 20
